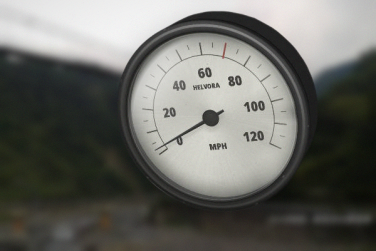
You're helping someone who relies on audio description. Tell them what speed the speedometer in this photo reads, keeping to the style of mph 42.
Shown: mph 2.5
